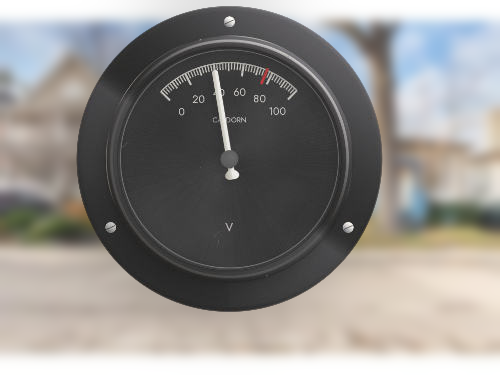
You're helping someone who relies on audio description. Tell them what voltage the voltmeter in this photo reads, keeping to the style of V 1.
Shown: V 40
